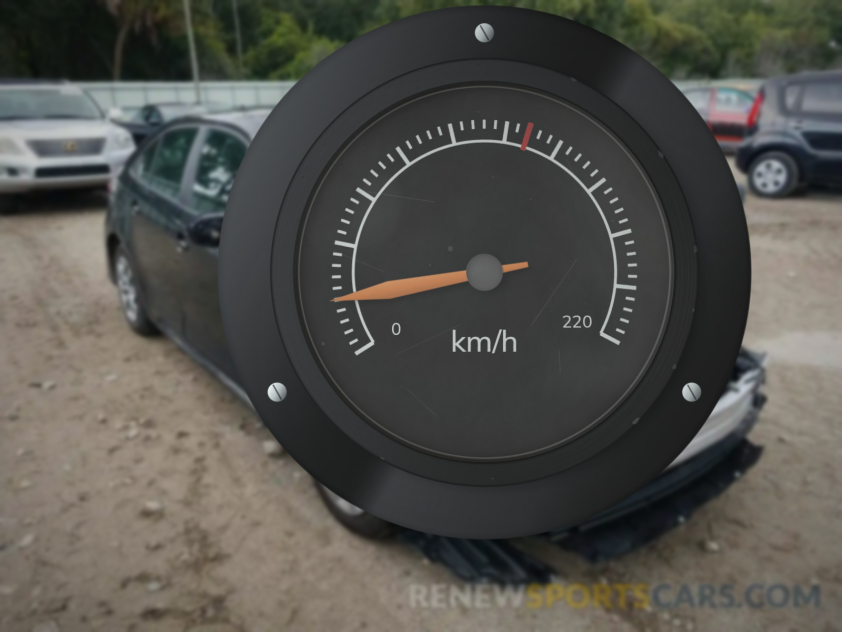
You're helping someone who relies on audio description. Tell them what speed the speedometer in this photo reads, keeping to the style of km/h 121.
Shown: km/h 20
